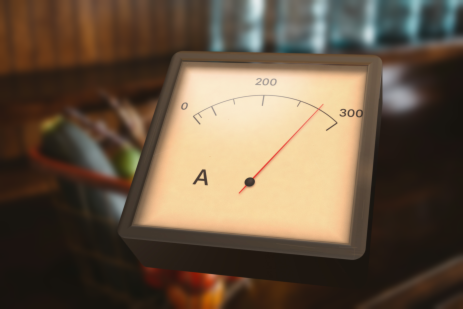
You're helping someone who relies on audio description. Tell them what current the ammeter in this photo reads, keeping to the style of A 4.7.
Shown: A 275
